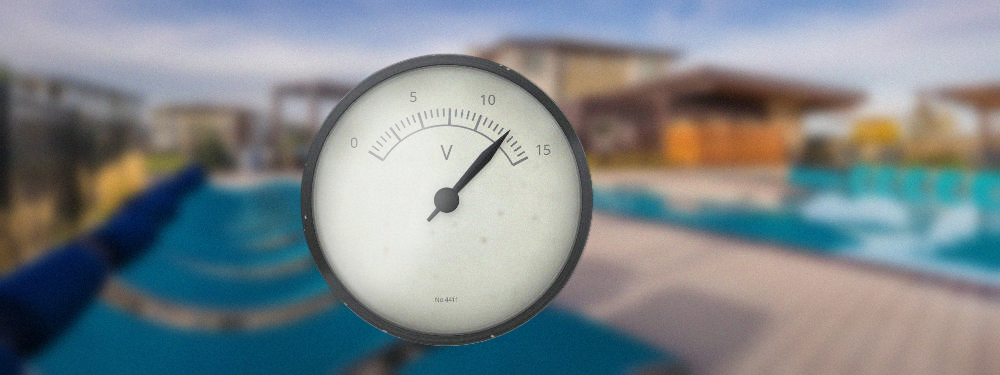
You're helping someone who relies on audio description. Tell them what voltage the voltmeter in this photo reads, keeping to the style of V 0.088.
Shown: V 12.5
